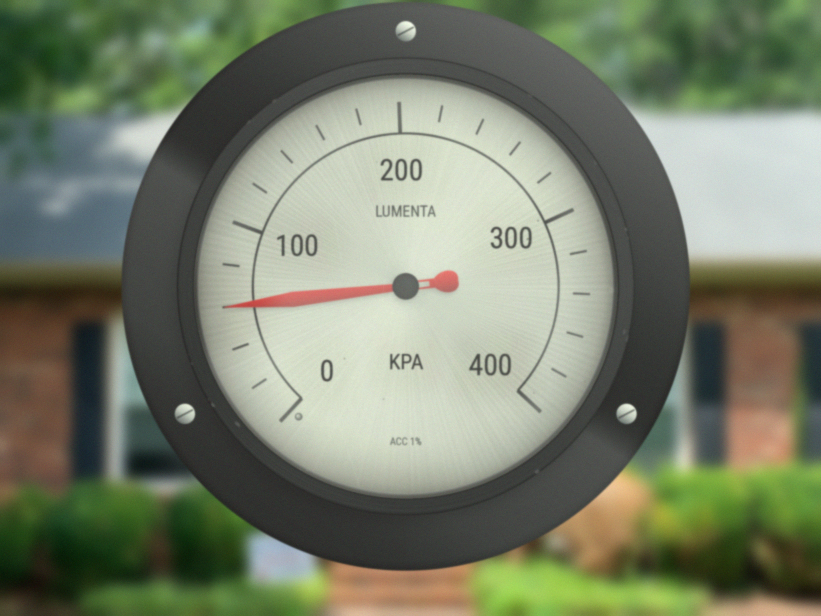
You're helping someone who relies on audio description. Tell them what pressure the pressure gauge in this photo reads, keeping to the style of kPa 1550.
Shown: kPa 60
